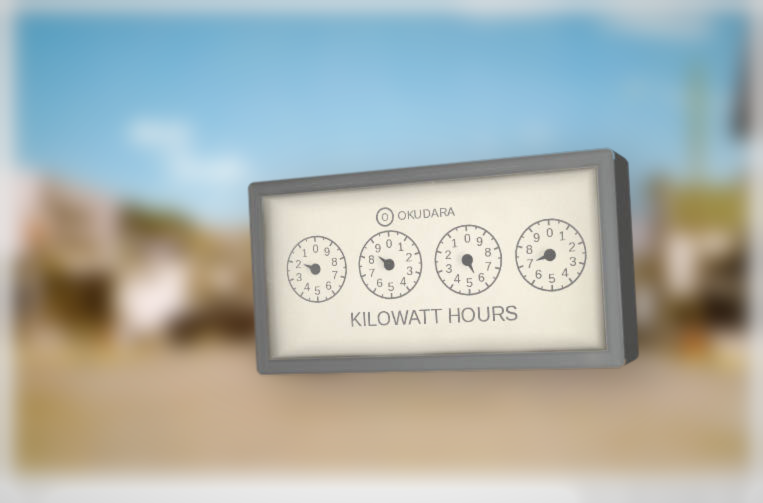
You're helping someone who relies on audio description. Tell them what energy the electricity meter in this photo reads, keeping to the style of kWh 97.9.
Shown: kWh 1857
